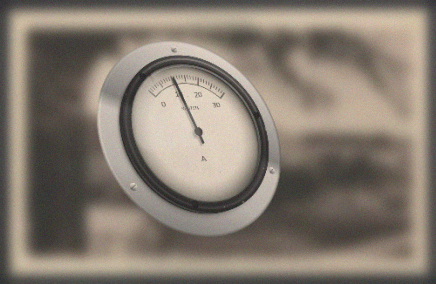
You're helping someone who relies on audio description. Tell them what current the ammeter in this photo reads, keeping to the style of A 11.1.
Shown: A 10
